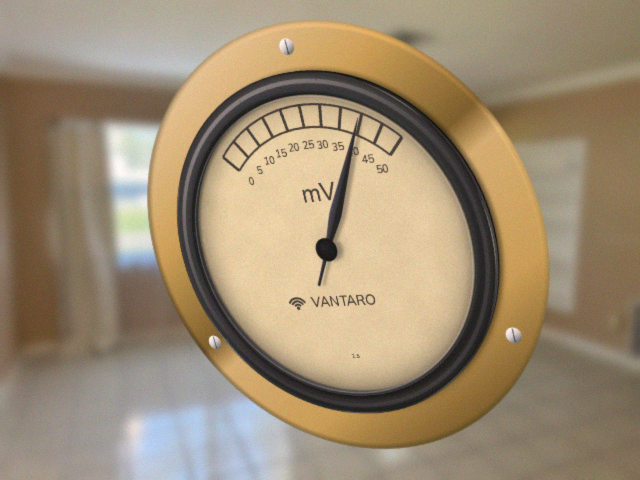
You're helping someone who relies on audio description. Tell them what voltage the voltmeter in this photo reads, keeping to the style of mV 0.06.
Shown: mV 40
